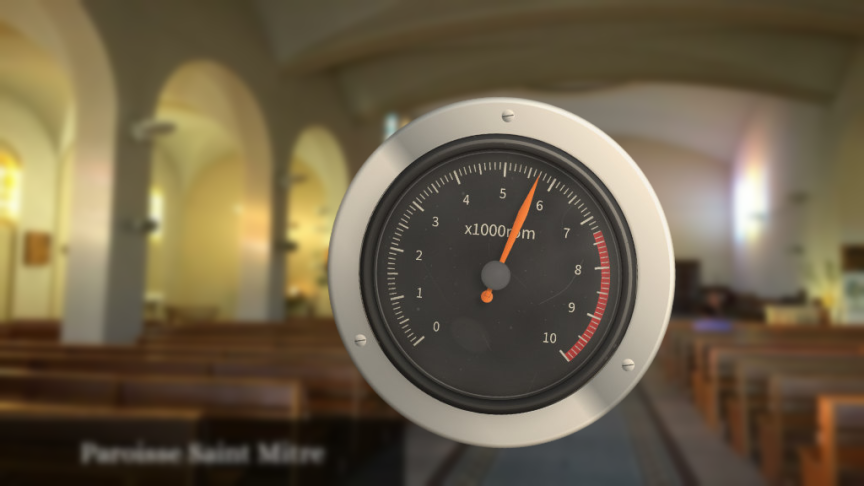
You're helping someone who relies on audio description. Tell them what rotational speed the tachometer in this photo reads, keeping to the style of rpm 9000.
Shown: rpm 5700
